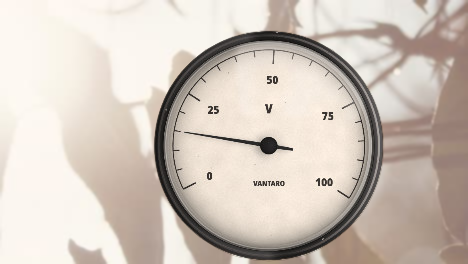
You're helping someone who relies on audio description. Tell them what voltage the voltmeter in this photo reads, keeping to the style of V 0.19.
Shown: V 15
